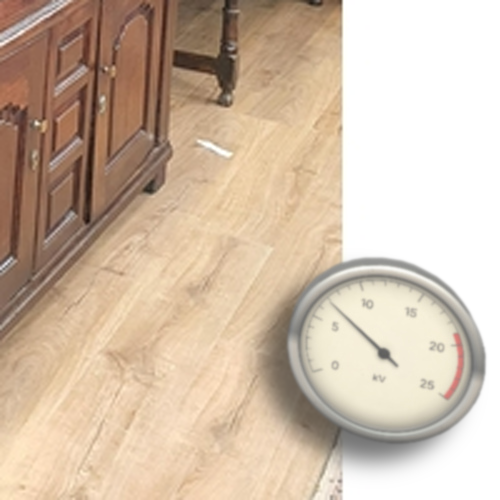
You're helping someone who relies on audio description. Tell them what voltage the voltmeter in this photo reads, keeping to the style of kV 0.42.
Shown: kV 7
